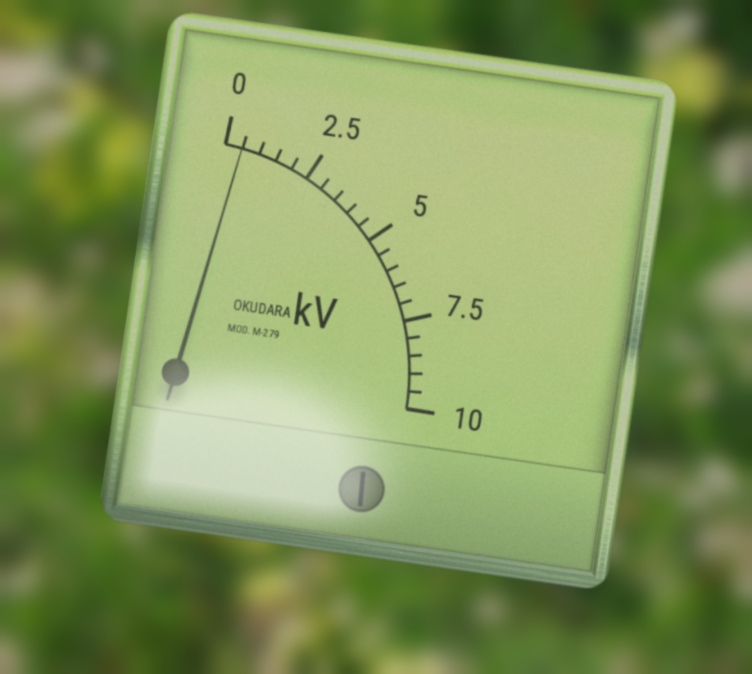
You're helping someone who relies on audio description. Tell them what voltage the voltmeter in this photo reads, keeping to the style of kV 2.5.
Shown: kV 0.5
